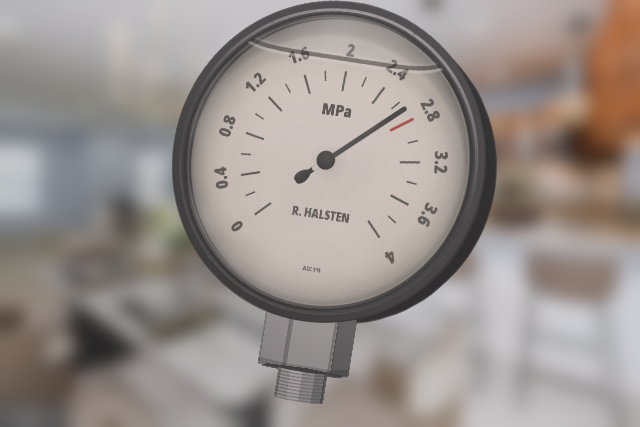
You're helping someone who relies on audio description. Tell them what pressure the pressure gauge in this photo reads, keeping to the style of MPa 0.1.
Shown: MPa 2.7
